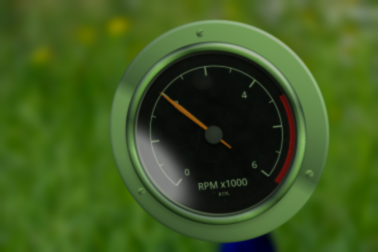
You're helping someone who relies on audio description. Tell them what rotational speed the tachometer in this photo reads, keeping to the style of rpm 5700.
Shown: rpm 2000
